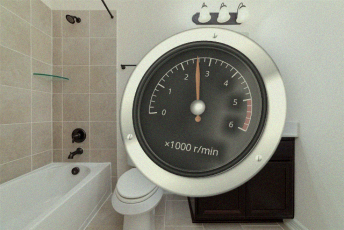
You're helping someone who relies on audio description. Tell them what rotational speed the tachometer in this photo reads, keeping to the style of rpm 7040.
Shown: rpm 2600
